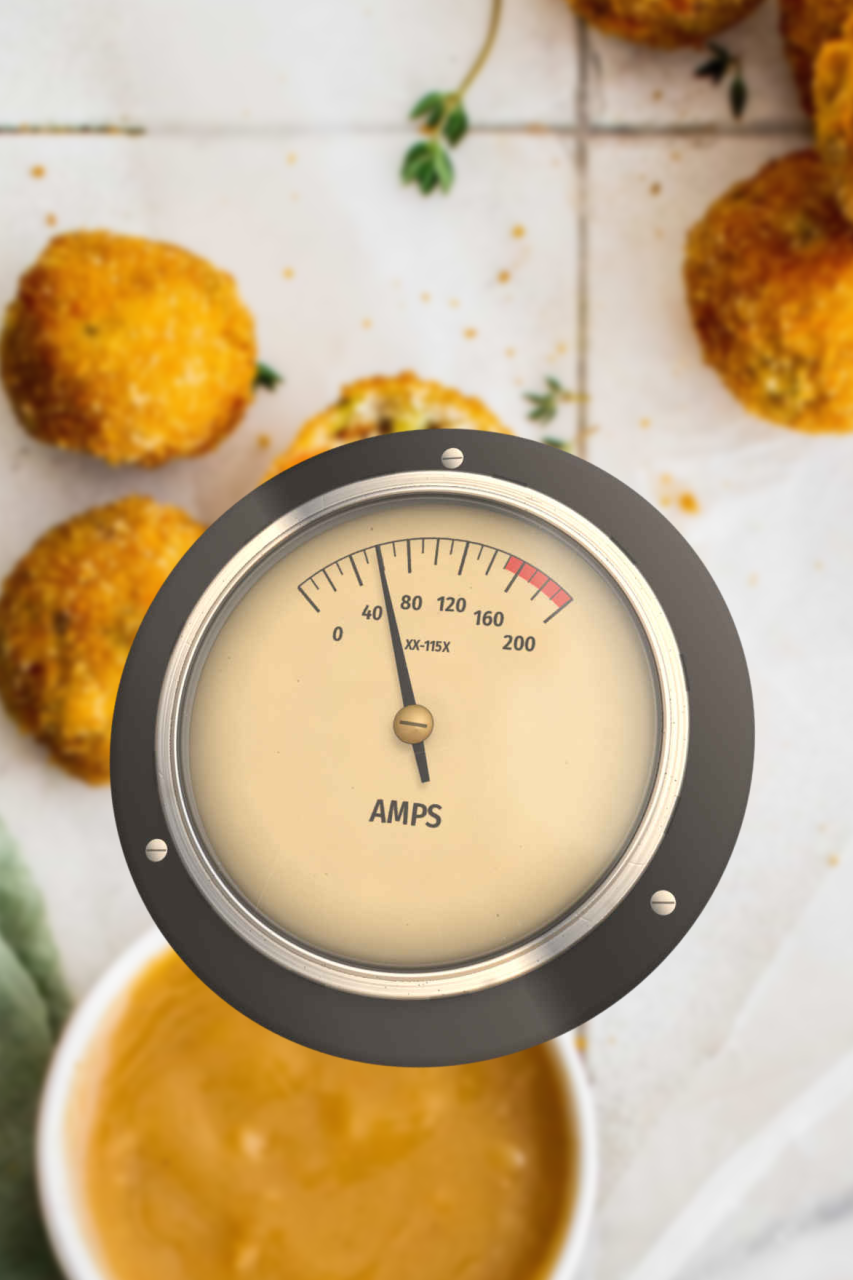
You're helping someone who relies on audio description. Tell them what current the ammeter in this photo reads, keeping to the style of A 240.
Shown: A 60
